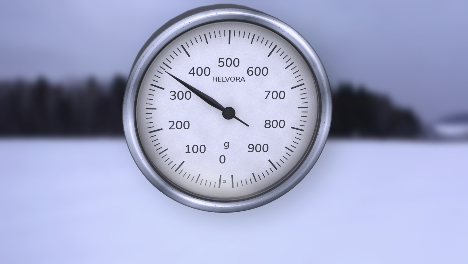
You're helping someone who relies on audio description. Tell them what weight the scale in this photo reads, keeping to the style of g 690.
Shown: g 340
